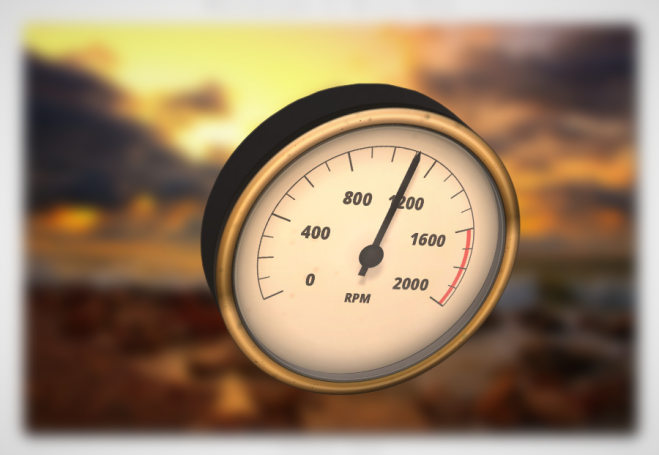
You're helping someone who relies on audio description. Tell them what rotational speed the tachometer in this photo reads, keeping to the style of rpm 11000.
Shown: rpm 1100
